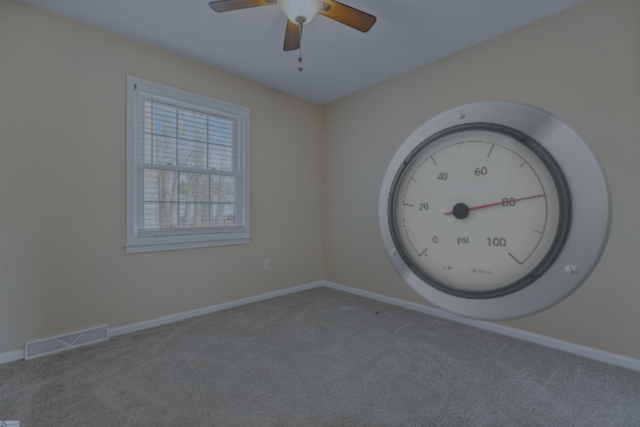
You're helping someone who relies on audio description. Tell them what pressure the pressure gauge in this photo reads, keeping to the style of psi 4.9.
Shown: psi 80
